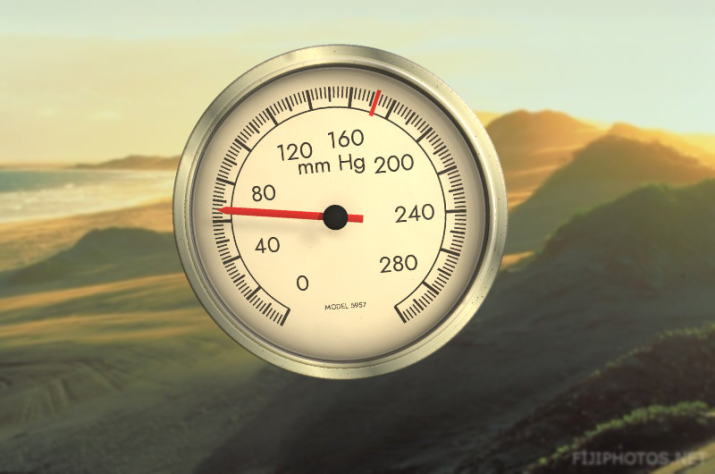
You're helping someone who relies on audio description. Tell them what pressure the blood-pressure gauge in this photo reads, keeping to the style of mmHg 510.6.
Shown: mmHg 66
